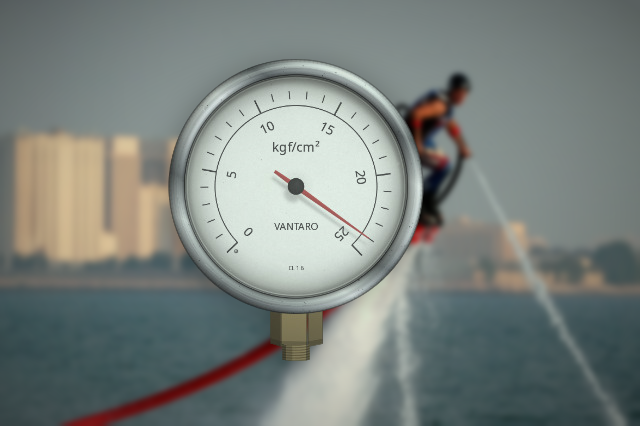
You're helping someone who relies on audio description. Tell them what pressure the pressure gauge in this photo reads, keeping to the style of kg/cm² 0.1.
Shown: kg/cm² 24
